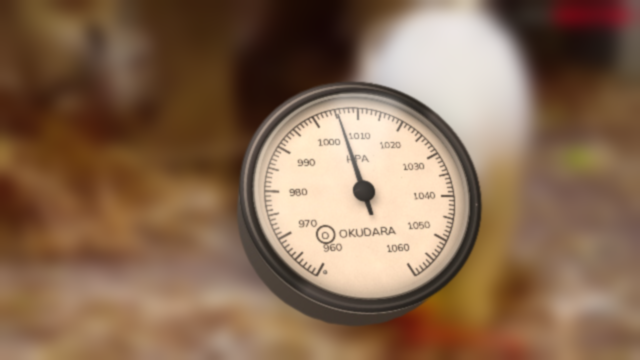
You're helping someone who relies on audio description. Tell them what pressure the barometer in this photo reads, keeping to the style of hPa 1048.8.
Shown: hPa 1005
